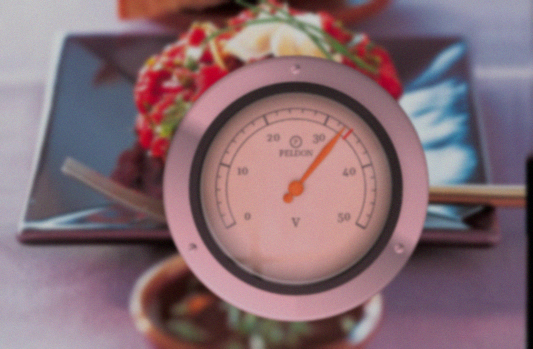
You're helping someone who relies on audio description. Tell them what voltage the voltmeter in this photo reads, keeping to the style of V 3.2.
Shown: V 33
